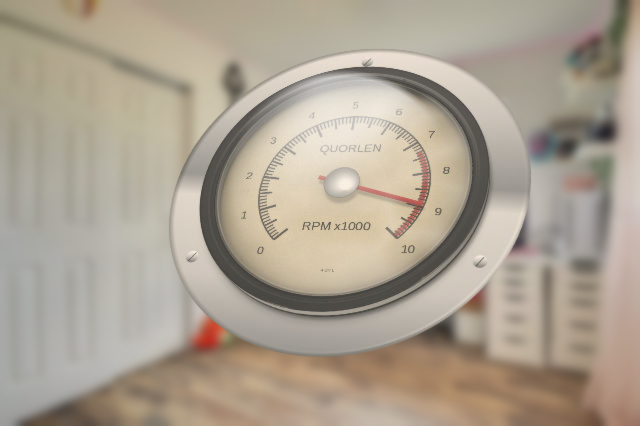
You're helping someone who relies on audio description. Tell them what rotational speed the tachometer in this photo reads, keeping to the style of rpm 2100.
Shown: rpm 9000
